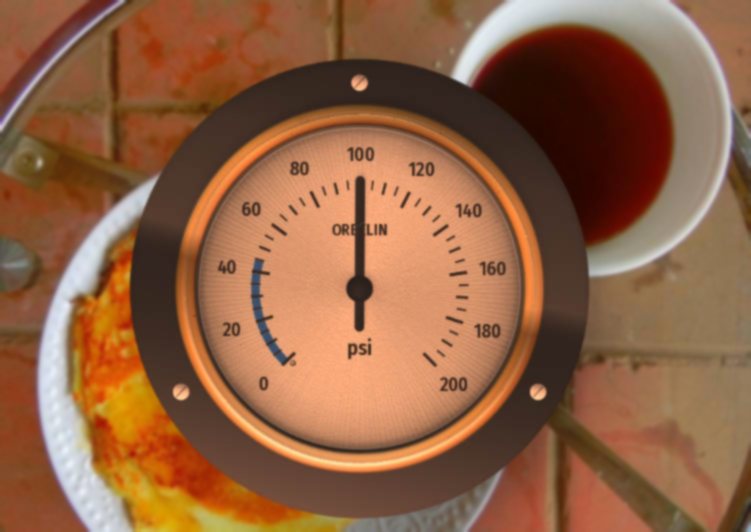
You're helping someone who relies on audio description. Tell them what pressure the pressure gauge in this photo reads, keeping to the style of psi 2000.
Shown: psi 100
